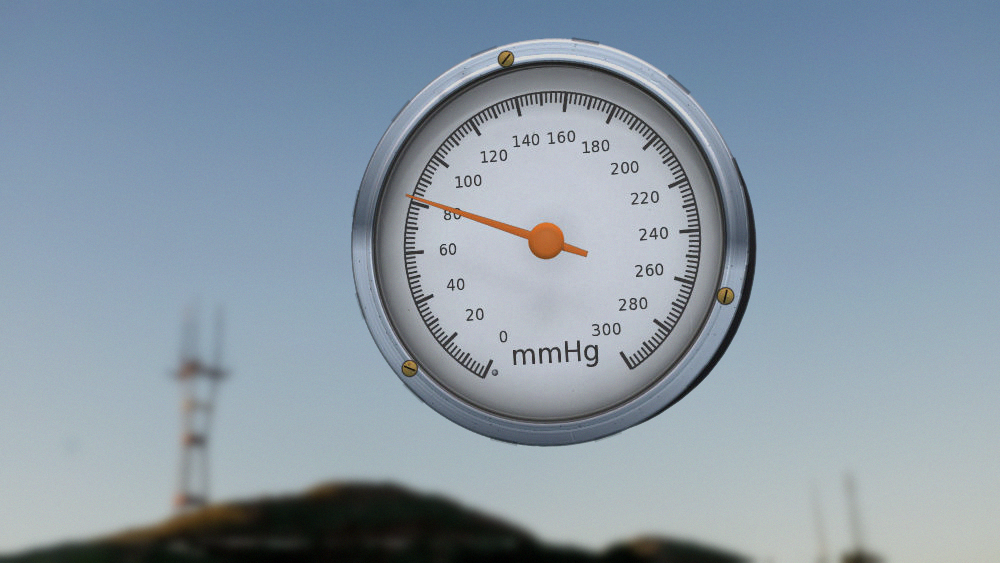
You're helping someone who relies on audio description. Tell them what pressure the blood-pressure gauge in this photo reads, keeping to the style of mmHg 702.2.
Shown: mmHg 82
